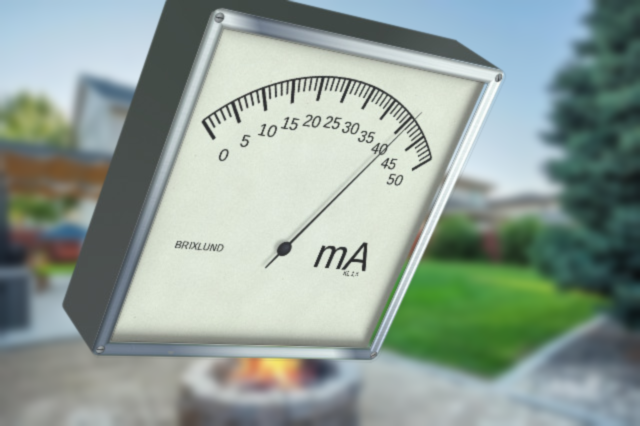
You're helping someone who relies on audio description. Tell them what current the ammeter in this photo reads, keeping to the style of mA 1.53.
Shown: mA 40
